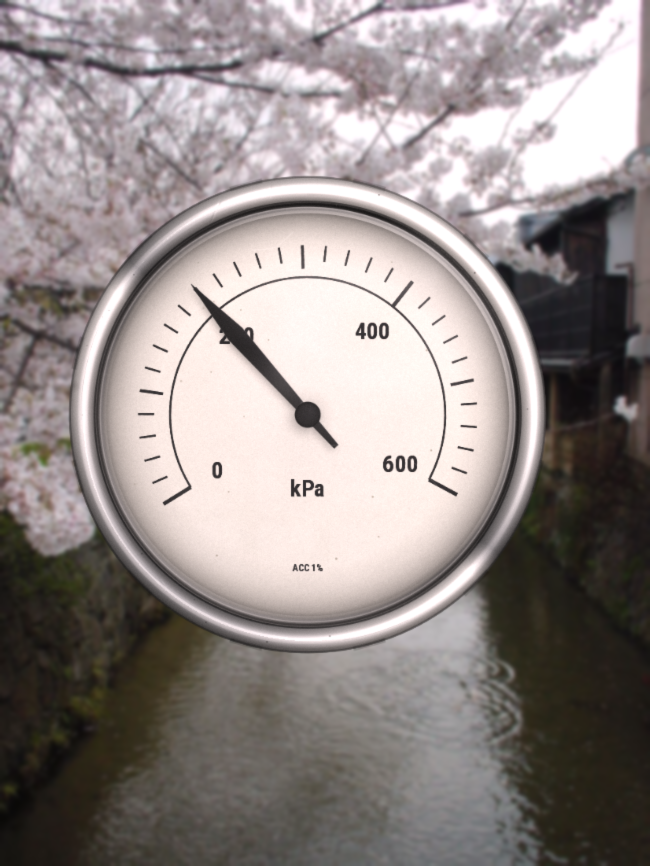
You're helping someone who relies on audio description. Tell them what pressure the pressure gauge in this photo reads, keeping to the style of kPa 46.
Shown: kPa 200
